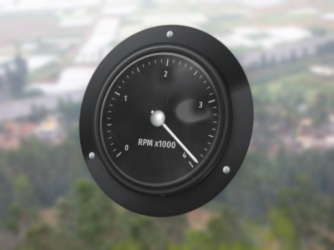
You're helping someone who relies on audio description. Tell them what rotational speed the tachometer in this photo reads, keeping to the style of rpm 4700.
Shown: rpm 3900
